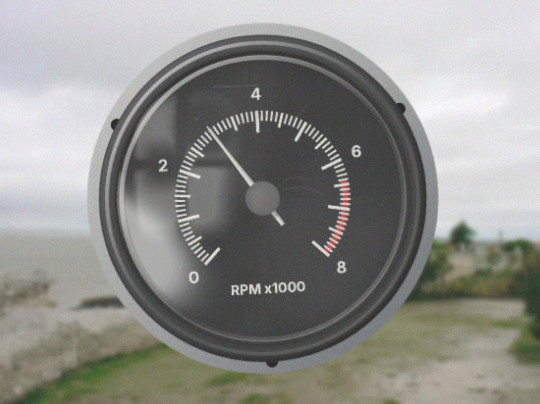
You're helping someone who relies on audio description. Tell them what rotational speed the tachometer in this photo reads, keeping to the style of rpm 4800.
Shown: rpm 3000
